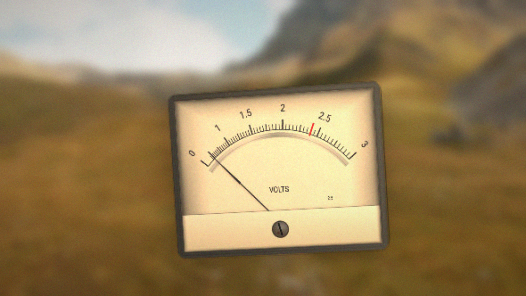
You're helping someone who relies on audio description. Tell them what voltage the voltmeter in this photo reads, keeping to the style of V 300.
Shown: V 0.5
